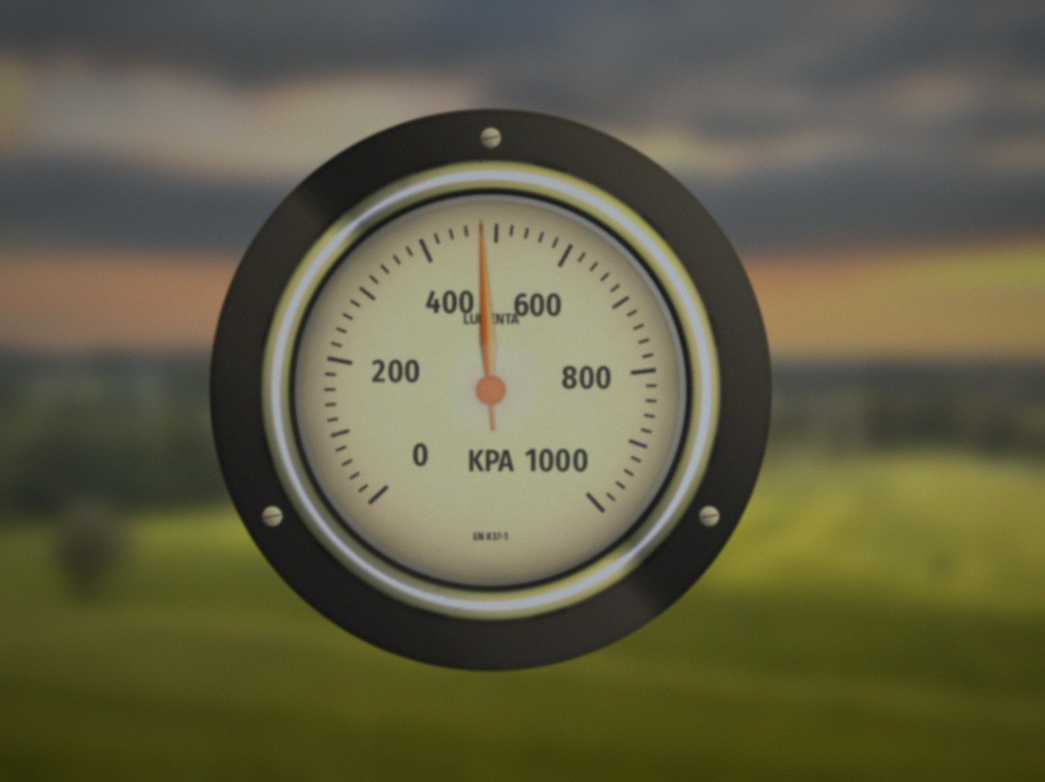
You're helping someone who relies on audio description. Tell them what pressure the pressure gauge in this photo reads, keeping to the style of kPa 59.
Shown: kPa 480
